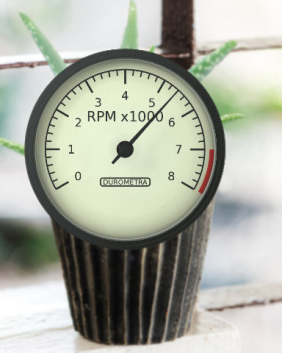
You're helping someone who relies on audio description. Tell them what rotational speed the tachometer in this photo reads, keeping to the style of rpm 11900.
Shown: rpm 5400
